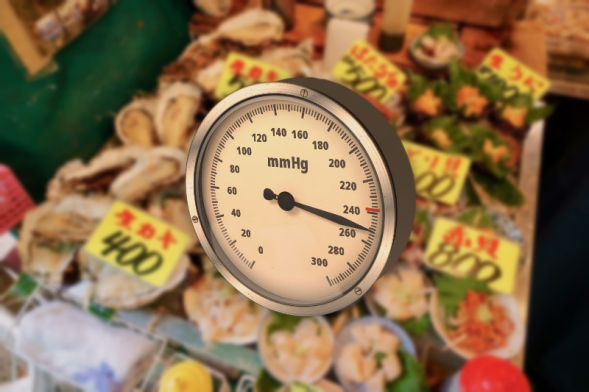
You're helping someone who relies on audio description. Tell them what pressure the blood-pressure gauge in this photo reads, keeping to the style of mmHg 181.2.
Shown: mmHg 250
